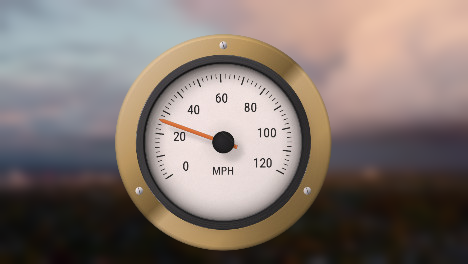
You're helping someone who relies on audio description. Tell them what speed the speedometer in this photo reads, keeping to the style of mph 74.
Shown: mph 26
